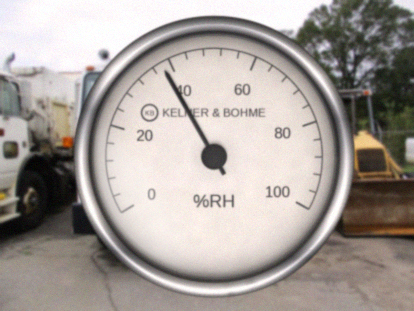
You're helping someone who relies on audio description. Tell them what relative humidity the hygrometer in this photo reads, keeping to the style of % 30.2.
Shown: % 38
